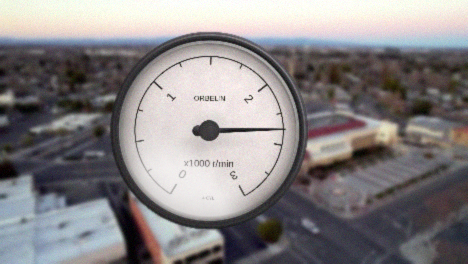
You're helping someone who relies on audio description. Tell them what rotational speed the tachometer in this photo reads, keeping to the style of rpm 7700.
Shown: rpm 2375
